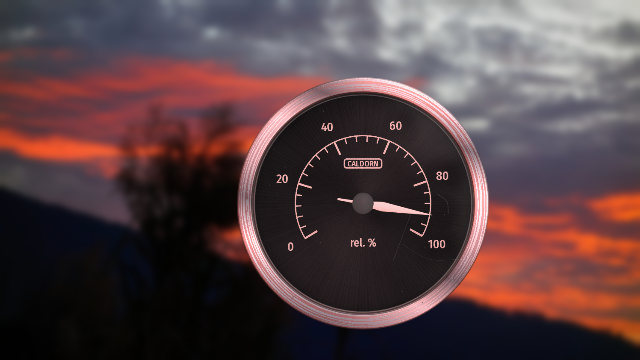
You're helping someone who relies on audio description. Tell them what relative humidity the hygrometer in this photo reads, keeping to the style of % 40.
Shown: % 92
